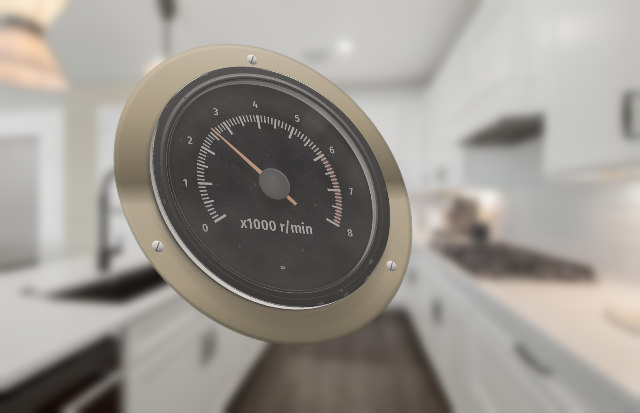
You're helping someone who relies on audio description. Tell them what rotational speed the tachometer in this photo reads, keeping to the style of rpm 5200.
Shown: rpm 2500
